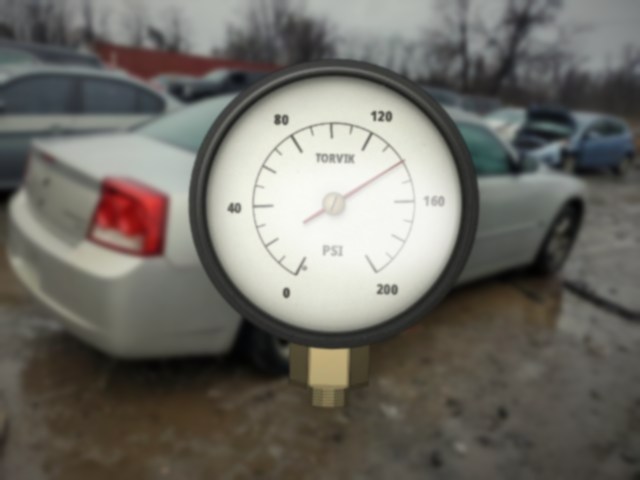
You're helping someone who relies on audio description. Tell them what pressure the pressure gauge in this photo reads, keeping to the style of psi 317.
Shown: psi 140
